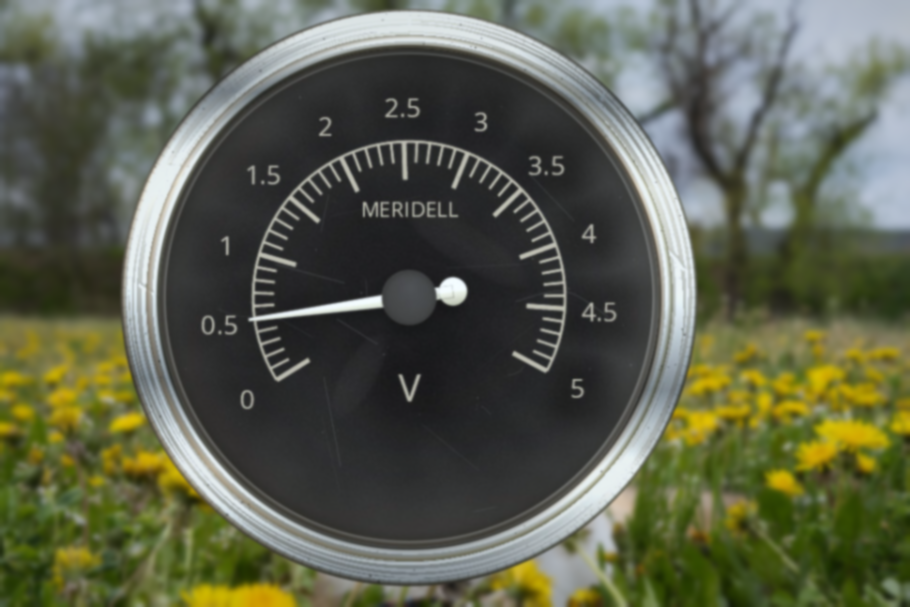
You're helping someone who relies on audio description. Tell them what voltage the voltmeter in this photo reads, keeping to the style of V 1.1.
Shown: V 0.5
